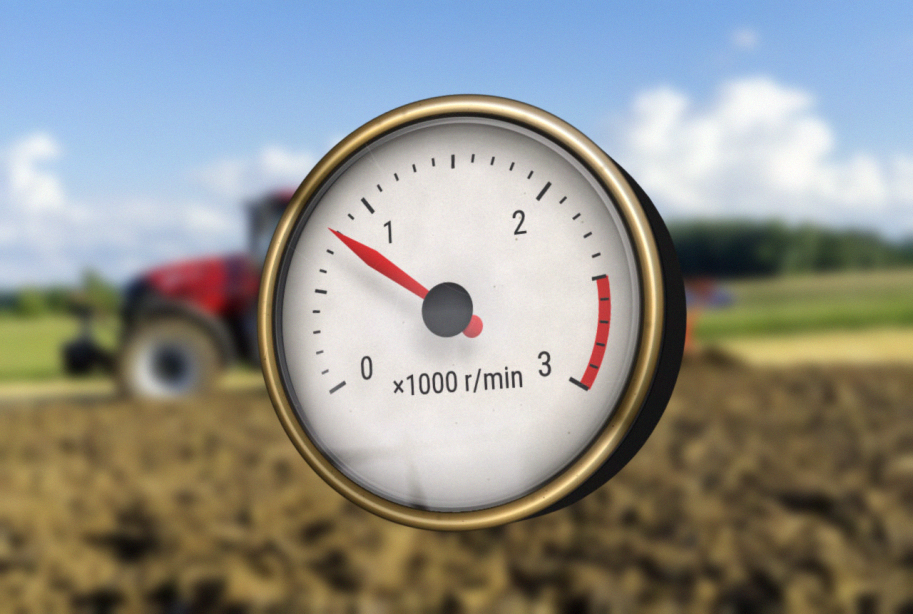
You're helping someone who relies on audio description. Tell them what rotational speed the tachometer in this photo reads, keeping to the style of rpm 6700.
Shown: rpm 800
